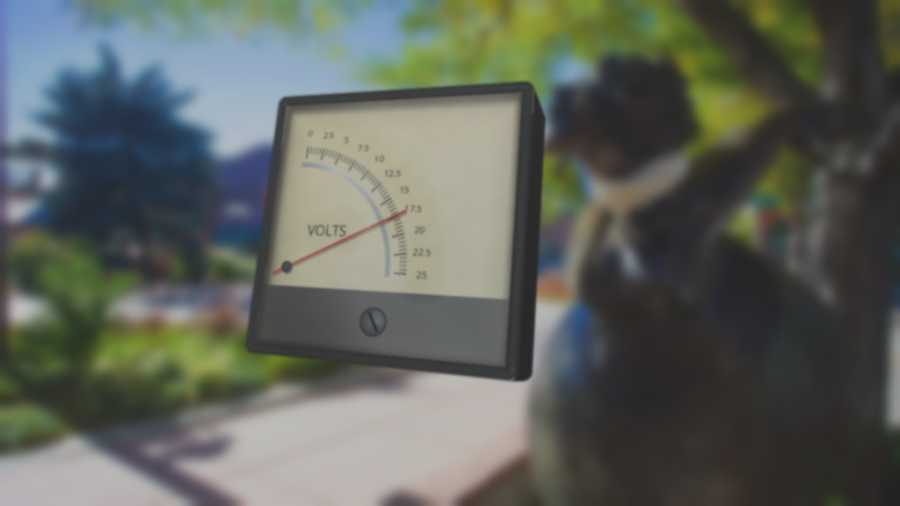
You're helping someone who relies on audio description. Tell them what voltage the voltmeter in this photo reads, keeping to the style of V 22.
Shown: V 17.5
